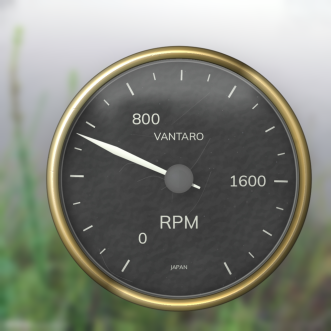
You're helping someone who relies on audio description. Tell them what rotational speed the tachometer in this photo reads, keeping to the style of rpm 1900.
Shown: rpm 550
